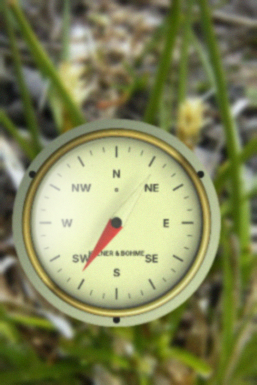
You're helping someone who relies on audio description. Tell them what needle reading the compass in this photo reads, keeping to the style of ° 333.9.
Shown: ° 215
